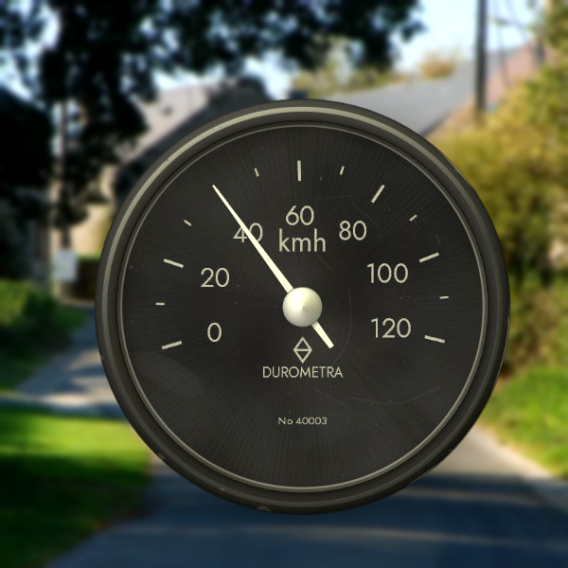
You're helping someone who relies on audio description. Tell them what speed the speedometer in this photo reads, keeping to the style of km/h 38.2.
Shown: km/h 40
